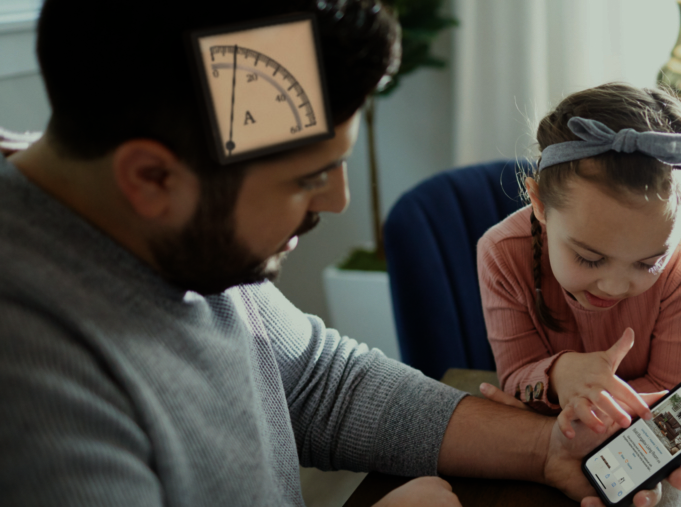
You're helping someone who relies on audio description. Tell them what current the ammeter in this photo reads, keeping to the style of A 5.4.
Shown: A 10
